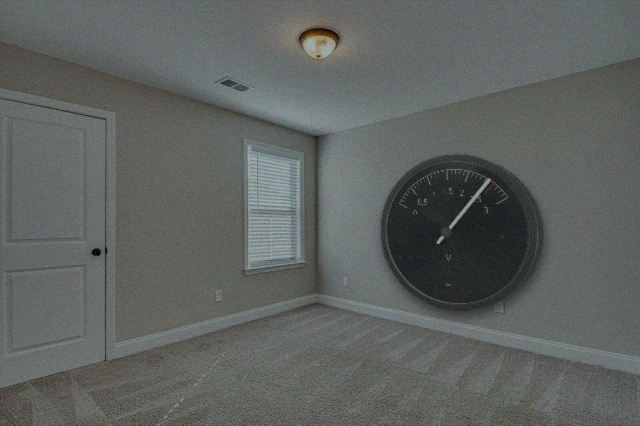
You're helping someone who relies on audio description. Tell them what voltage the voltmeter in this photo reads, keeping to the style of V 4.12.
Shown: V 2.5
